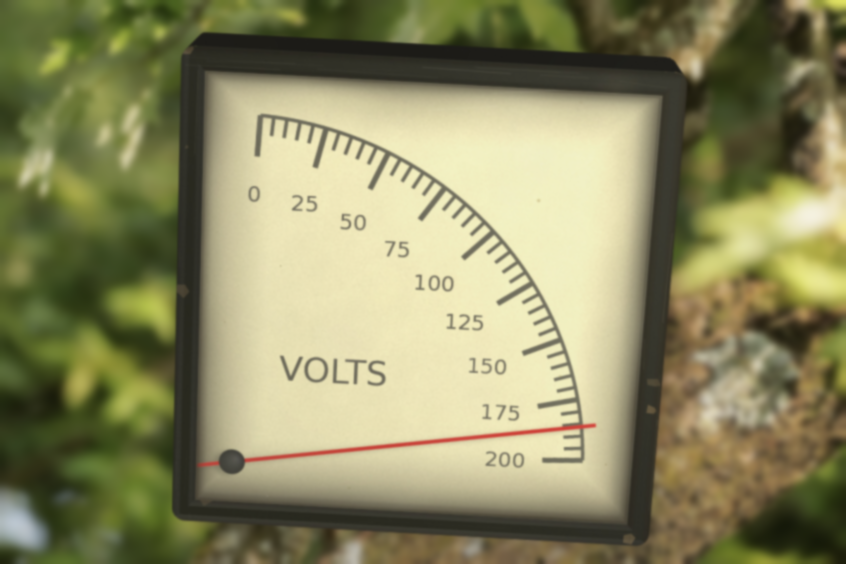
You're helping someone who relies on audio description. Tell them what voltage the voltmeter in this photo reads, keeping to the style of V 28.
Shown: V 185
